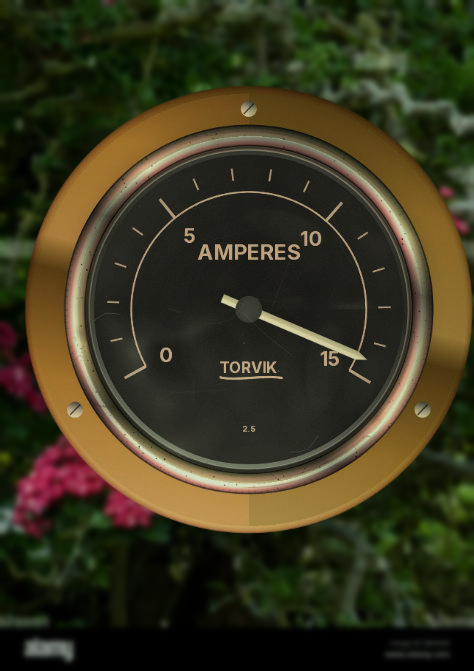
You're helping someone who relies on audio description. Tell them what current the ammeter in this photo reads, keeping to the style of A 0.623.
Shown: A 14.5
